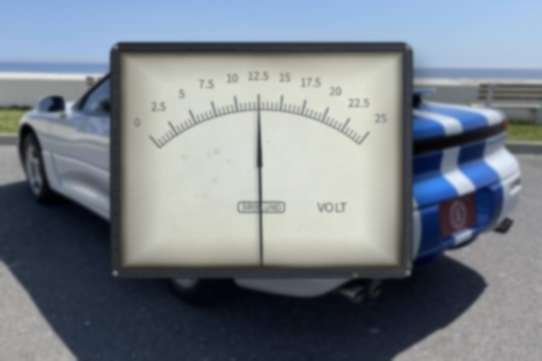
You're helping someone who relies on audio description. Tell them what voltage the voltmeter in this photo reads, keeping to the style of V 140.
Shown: V 12.5
